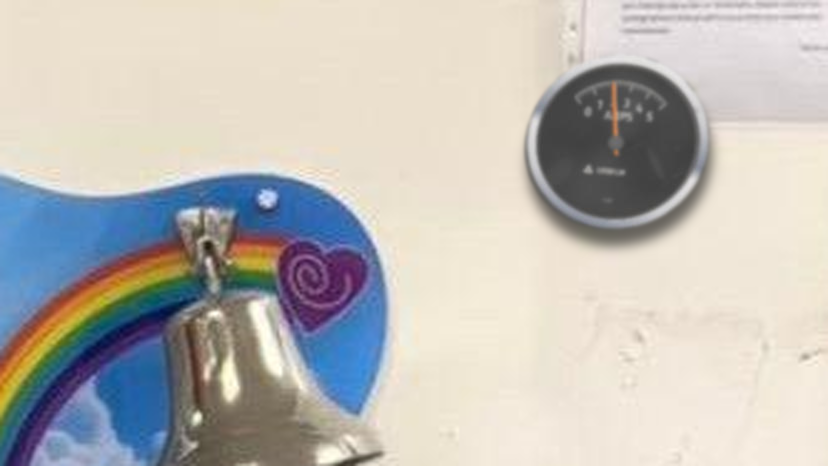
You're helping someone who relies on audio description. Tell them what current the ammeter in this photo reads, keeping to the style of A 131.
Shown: A 2
